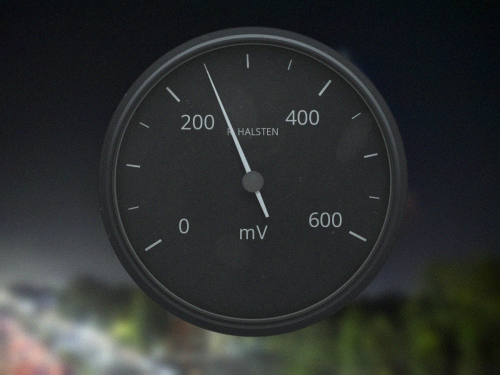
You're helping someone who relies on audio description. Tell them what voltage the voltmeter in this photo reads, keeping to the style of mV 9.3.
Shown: mV 250
